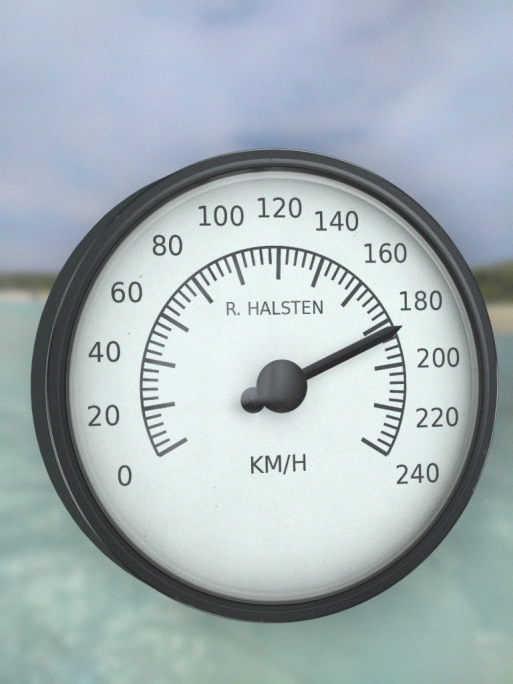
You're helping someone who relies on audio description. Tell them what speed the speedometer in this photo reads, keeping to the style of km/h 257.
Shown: km/h 184
